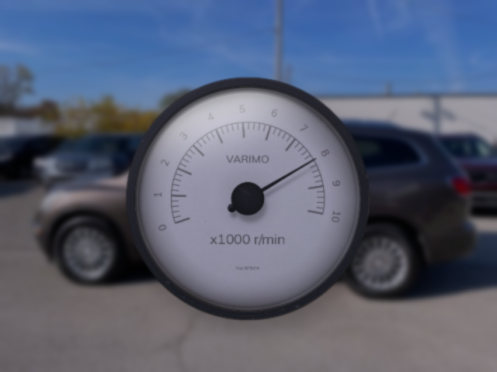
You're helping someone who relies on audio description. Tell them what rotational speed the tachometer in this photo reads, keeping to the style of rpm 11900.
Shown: rpm 8000
